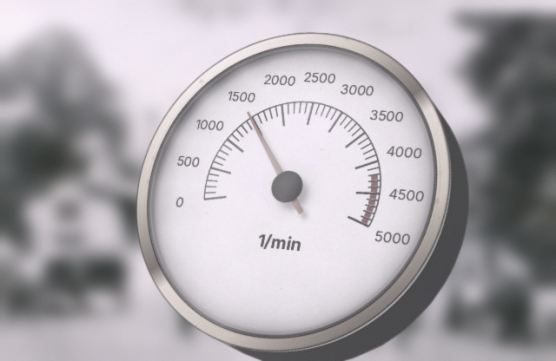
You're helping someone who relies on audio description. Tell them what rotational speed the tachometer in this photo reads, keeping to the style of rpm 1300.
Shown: rpm 1500
